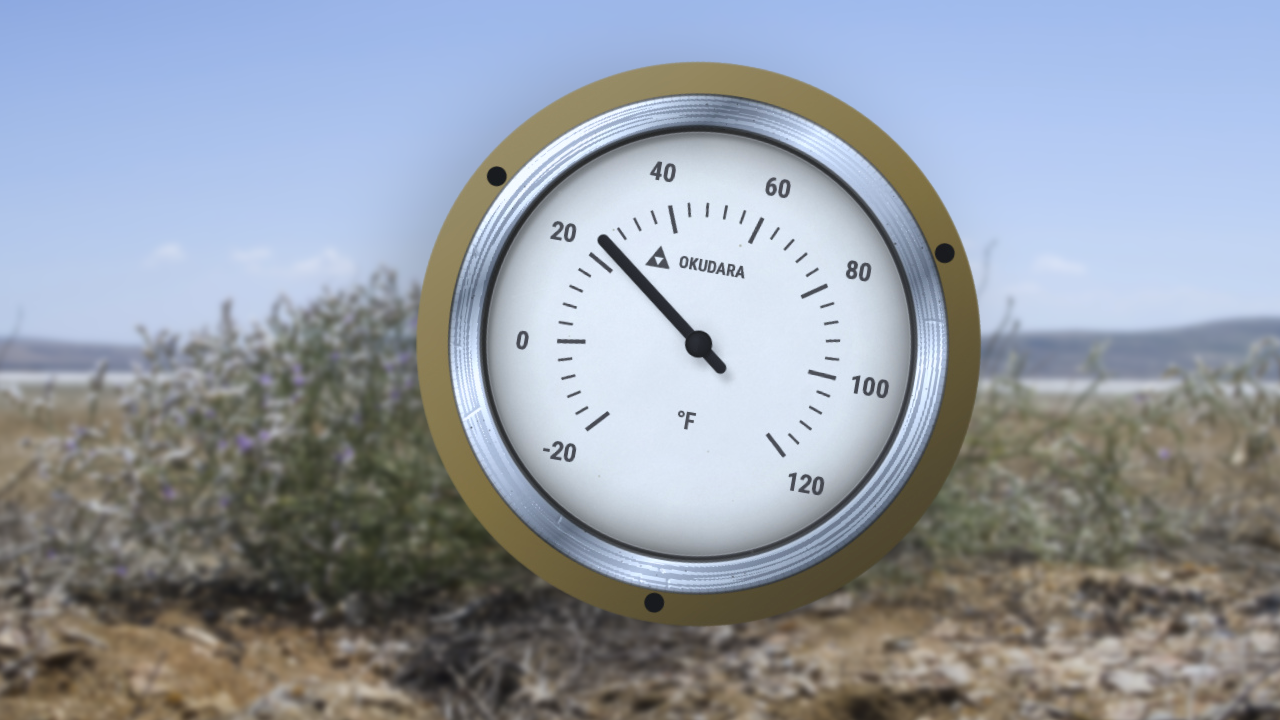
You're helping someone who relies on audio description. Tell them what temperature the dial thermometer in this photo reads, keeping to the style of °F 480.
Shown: °F 24
